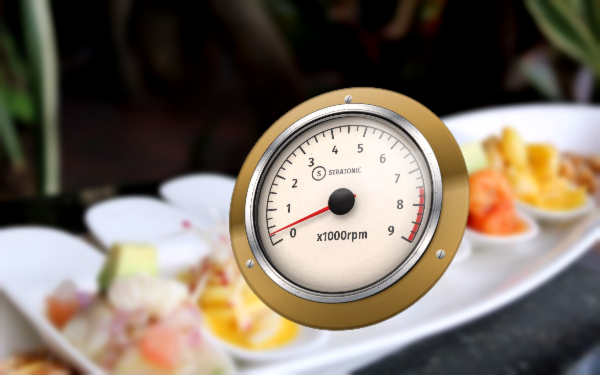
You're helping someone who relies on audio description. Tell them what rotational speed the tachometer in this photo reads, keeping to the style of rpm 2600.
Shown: rpm 250
